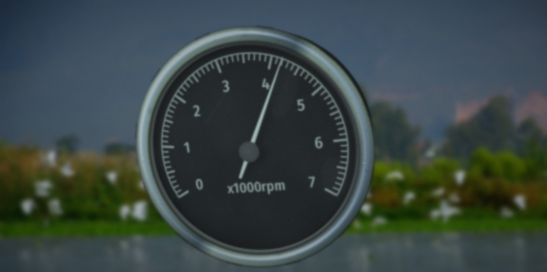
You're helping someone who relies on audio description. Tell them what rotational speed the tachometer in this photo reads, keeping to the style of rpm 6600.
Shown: rpm 4200
